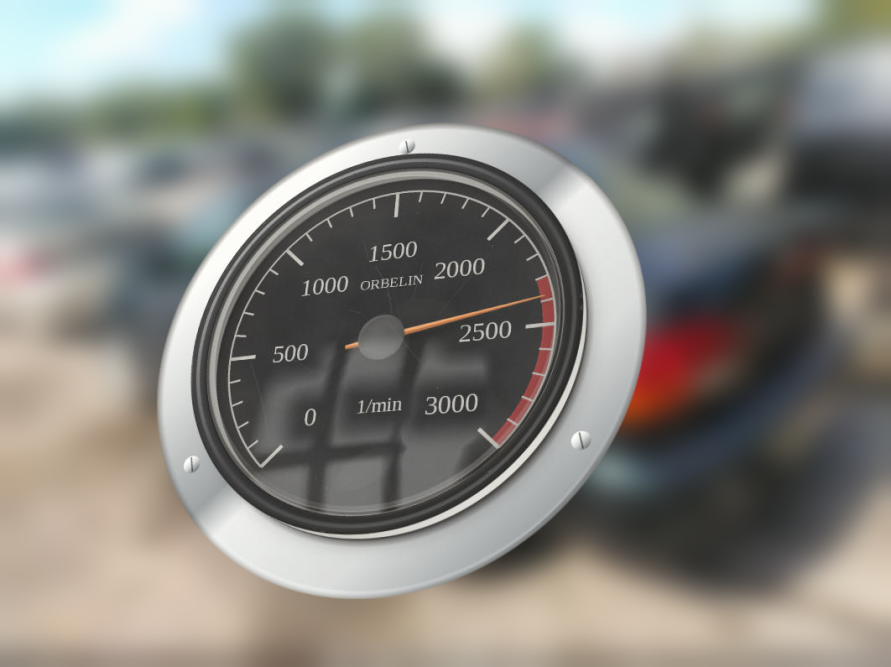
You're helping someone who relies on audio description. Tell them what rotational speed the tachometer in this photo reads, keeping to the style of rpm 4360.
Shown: rpm 2400
